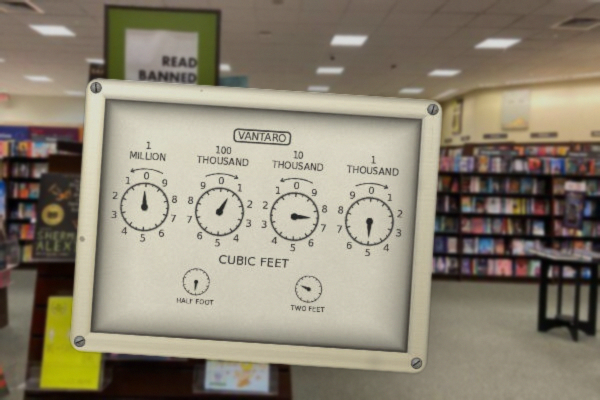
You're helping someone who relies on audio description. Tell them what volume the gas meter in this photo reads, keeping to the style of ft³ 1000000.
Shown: ft³ 7500
